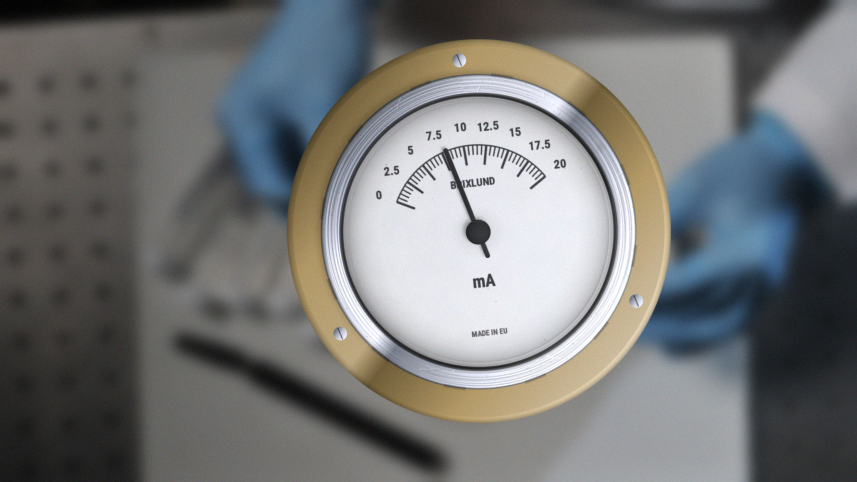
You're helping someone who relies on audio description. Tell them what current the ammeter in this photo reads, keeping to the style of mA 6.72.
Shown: mA 8
